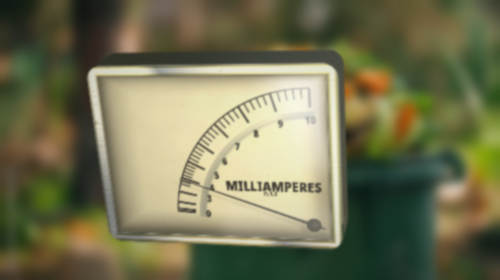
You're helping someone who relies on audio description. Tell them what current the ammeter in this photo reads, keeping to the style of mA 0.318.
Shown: mA 4
